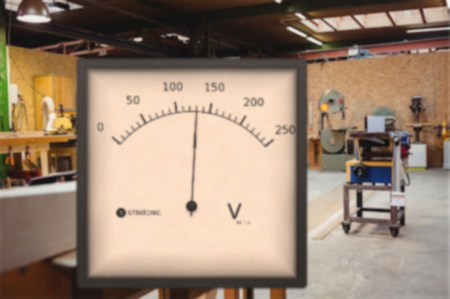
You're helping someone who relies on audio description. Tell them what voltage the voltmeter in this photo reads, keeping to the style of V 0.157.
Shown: V 130
